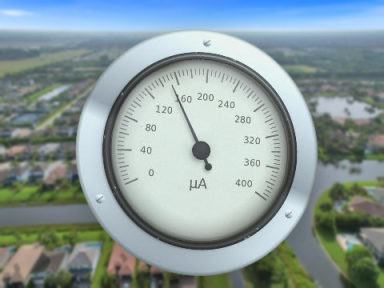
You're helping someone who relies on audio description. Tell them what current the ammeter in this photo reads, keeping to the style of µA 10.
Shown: µA 150
